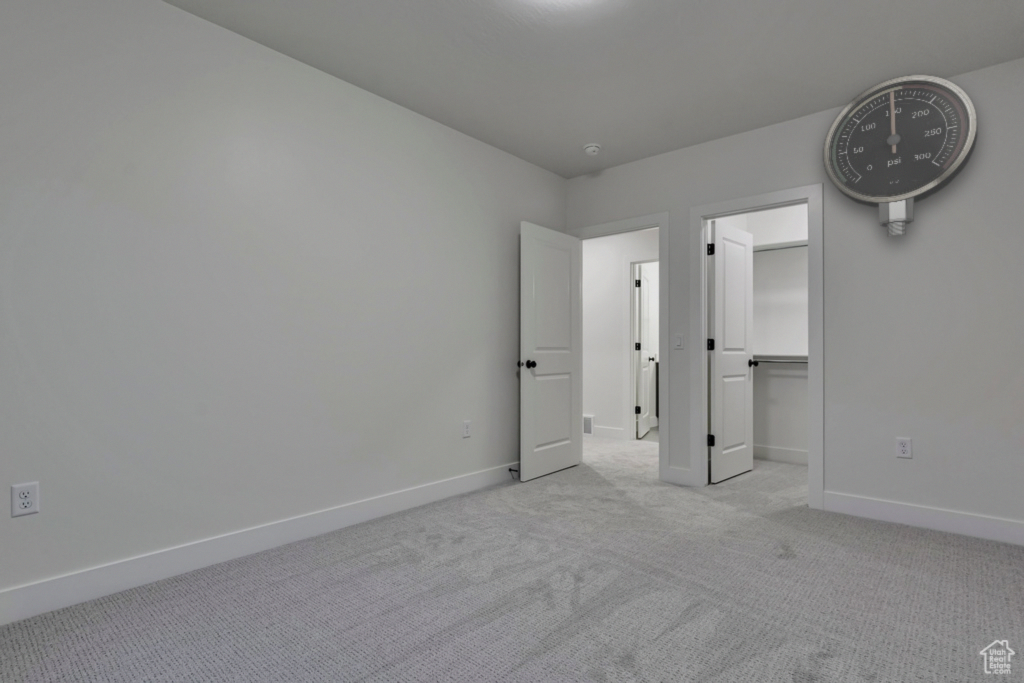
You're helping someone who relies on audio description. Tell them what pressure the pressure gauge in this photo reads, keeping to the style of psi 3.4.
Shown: psi 150
